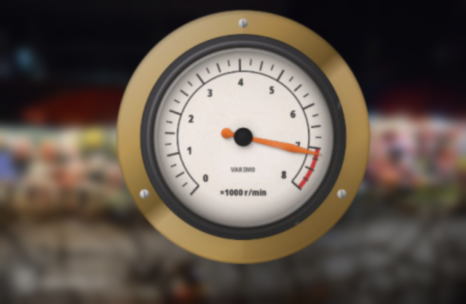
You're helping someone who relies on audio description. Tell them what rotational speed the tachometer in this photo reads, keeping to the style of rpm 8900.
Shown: rpm 7125
